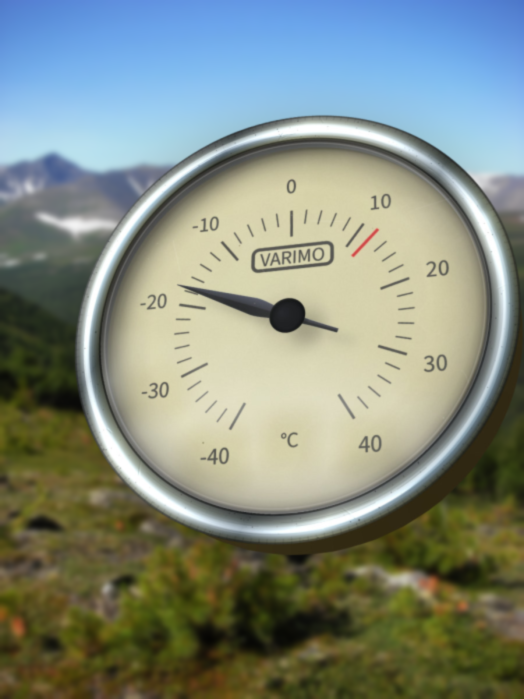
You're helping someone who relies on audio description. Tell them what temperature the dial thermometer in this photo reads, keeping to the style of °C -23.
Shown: °C -18
